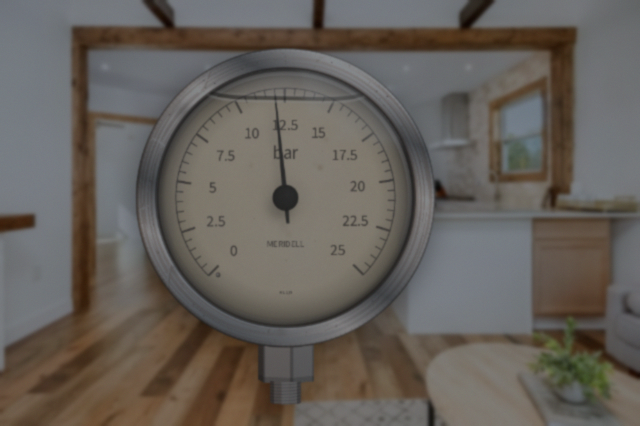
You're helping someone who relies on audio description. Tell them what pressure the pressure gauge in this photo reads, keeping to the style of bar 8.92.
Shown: bar 12
